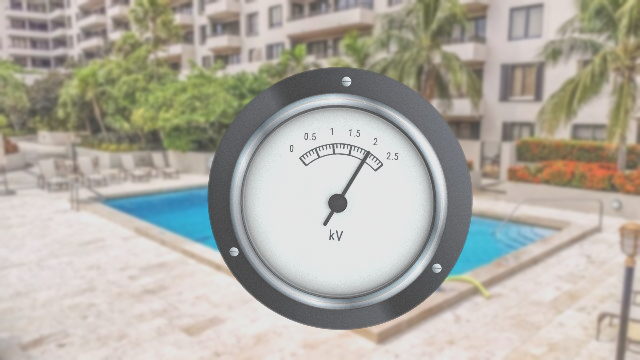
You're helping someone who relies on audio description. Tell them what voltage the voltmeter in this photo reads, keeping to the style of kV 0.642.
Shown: kV 2
